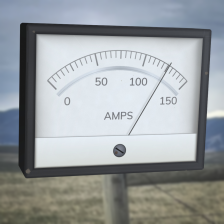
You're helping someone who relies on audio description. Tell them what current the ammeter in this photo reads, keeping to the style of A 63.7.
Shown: A 125
